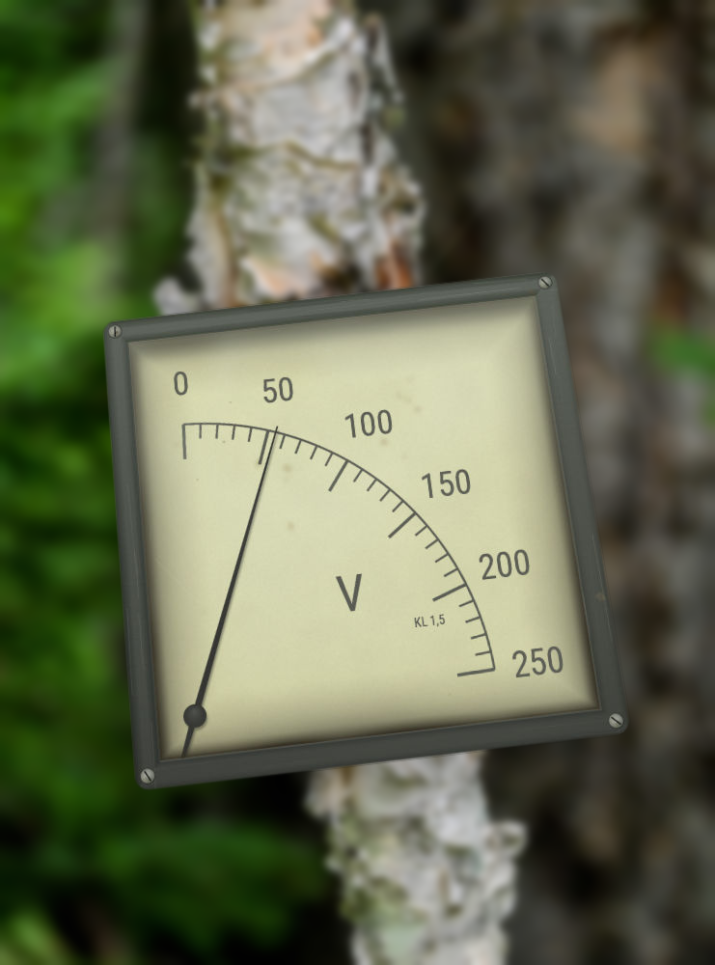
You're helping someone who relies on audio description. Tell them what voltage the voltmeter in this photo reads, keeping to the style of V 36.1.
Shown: V 55
